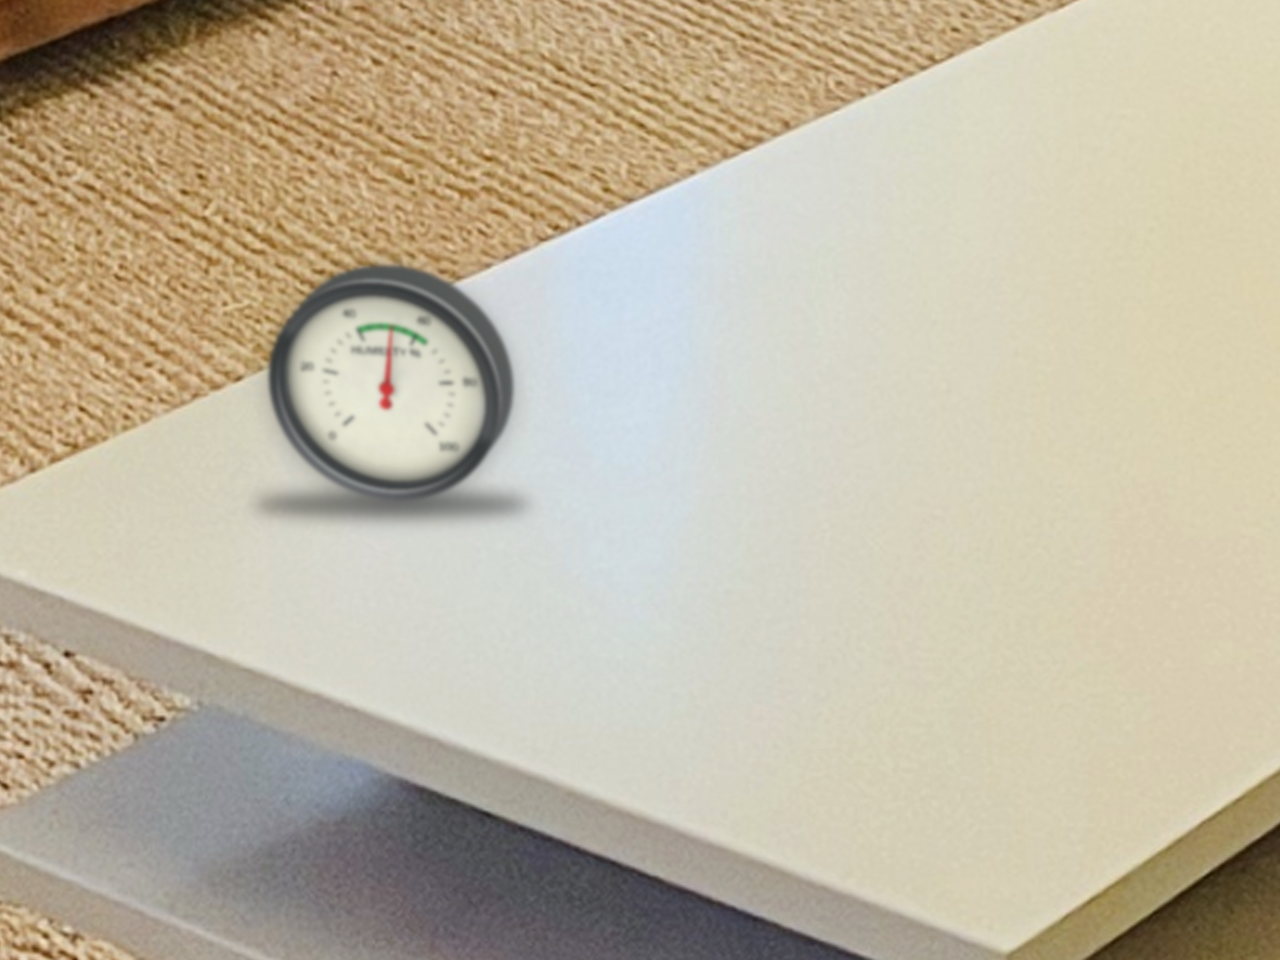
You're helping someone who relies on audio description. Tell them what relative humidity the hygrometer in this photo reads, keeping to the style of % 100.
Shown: % 52
